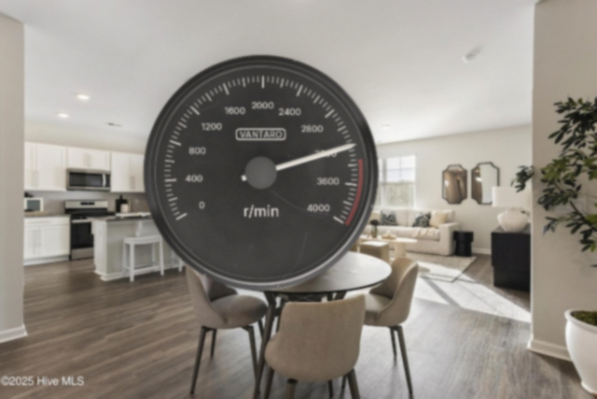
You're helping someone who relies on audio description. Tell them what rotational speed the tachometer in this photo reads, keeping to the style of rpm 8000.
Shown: rpm 3200
